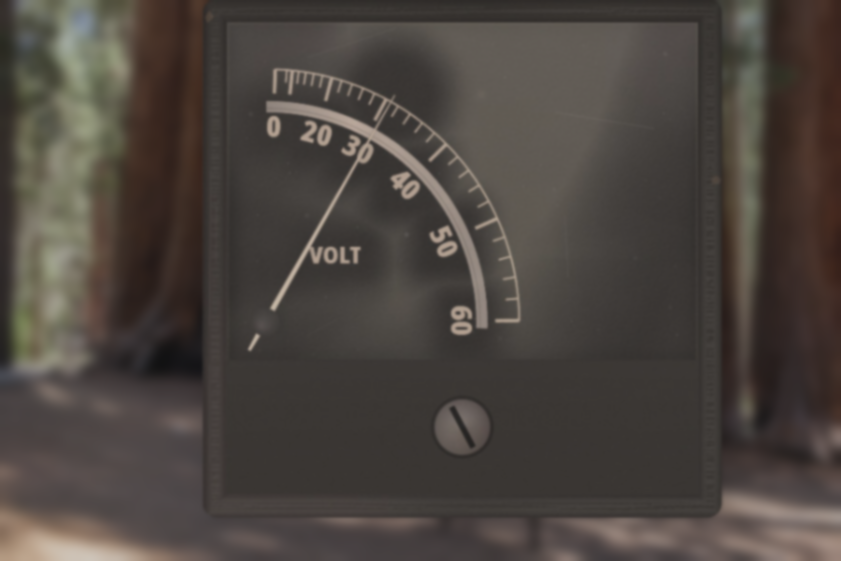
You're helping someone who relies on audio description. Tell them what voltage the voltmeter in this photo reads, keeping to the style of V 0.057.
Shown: V 31
